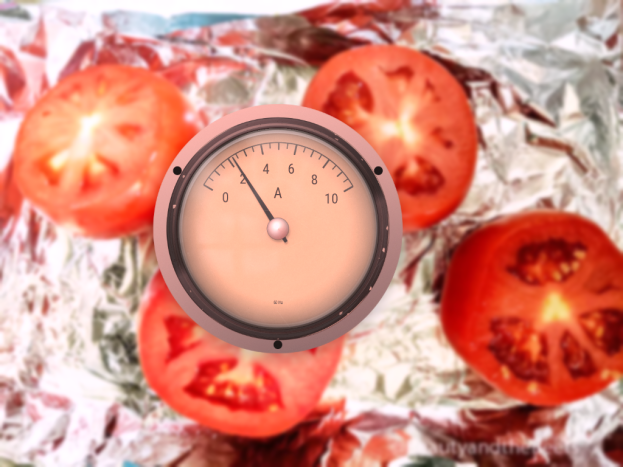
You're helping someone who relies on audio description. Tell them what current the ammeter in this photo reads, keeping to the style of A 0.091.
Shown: A 2.25
